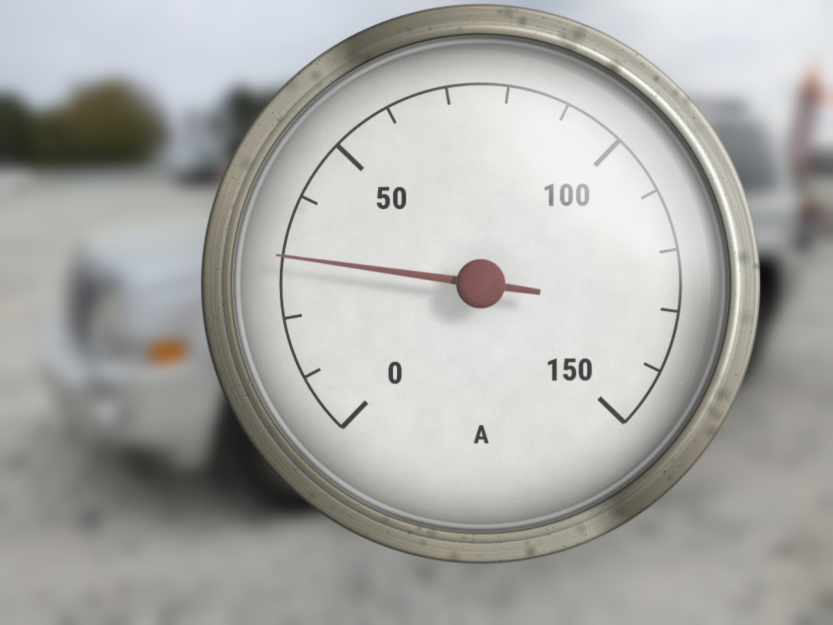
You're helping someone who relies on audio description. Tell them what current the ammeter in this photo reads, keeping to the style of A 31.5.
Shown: A 30
